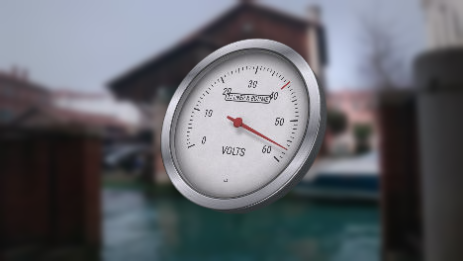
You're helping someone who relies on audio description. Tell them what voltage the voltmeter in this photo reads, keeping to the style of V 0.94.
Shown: V 57
